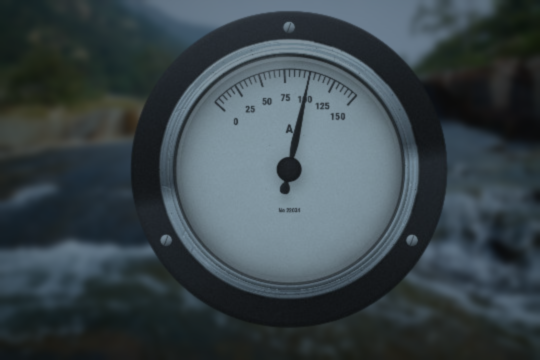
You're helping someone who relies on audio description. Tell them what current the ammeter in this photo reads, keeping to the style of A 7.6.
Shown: A 100
